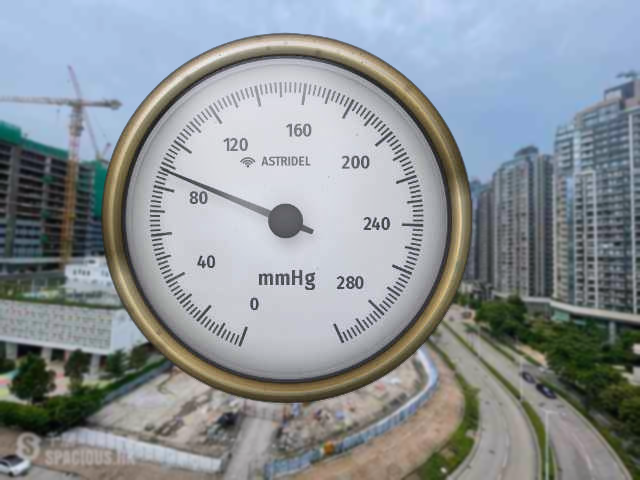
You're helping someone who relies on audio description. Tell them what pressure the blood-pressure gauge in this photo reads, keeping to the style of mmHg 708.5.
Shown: mmHg 88
